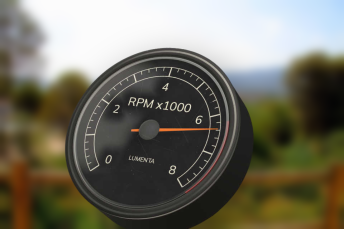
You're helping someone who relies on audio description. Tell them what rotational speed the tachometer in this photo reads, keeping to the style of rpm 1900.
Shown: rpm 6400
